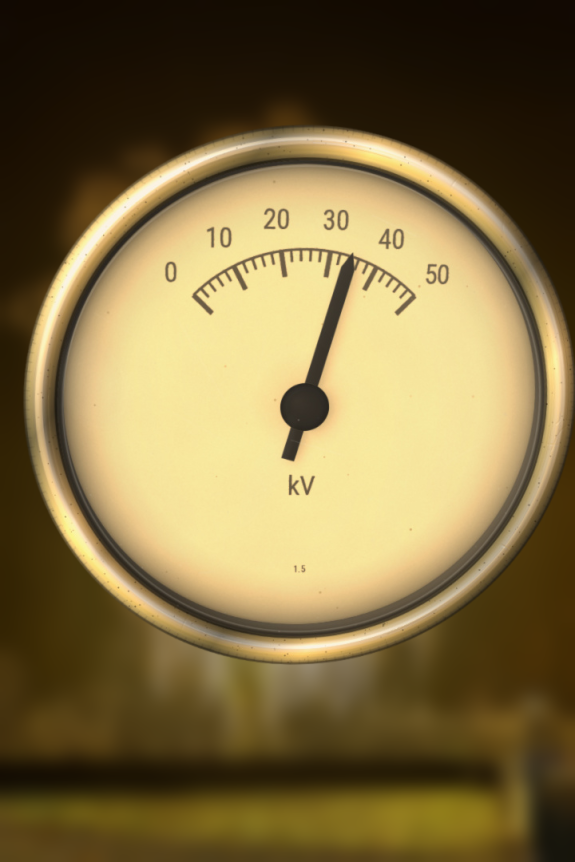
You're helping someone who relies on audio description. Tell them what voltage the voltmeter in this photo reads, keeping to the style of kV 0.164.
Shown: kV 34
